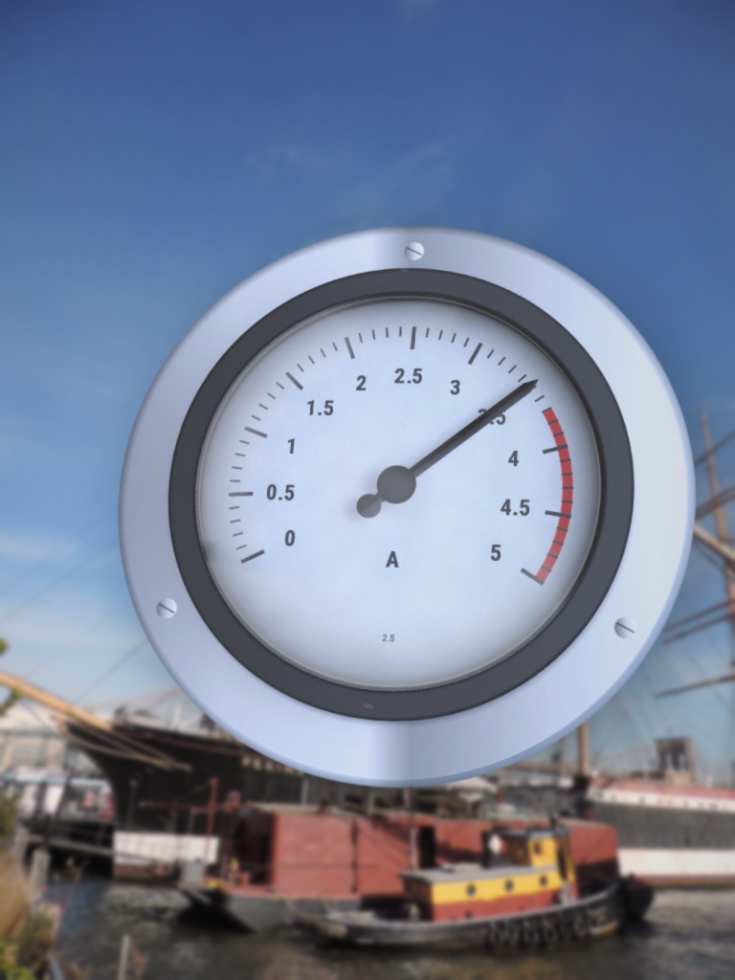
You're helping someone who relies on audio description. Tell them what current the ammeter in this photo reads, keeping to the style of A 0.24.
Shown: A 3.5
